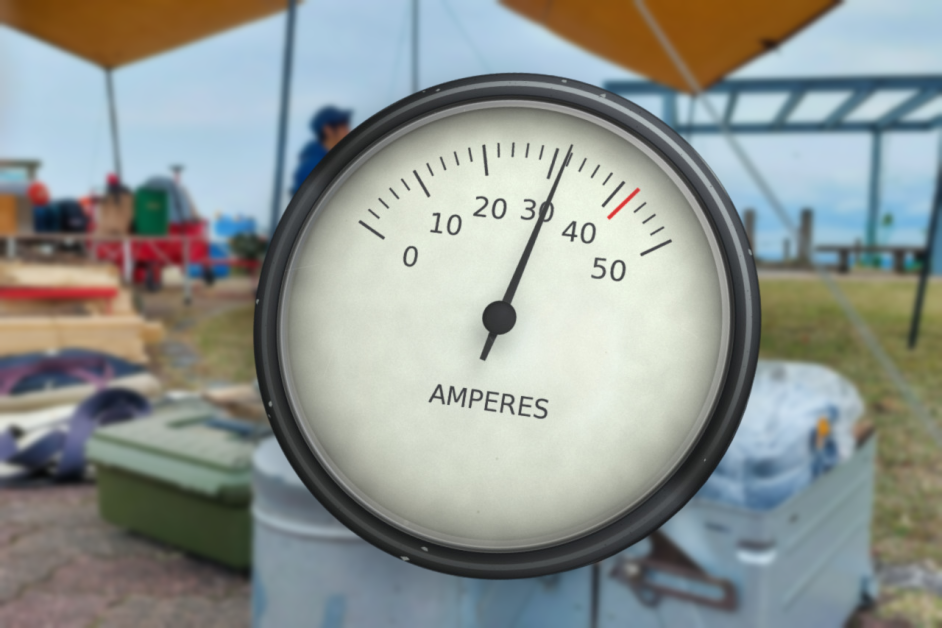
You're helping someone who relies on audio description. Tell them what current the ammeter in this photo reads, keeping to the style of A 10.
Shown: A 32
